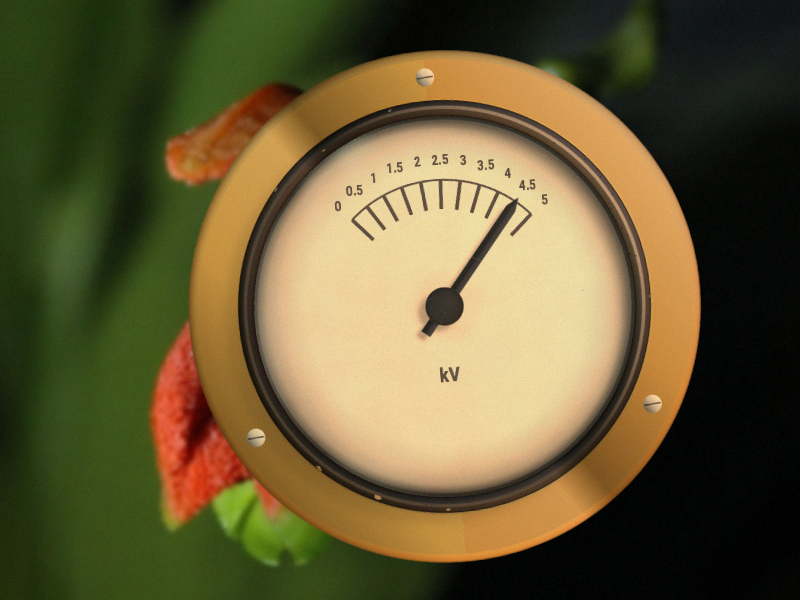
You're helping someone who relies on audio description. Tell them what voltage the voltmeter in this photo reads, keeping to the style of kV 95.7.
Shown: kV 4.5
